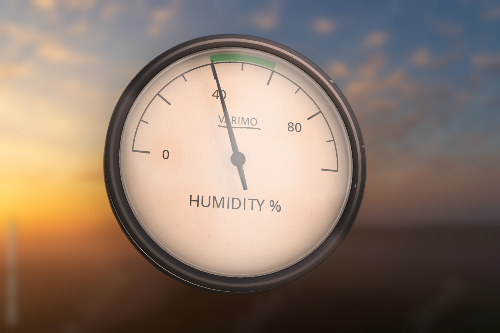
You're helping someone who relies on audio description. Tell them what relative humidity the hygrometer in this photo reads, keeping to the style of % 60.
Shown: % 40
